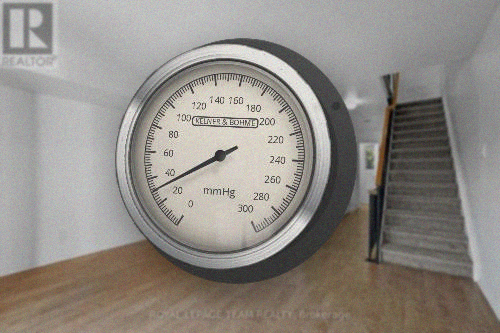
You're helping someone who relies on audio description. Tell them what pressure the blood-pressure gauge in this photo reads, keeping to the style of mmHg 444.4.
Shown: mmHg 30
